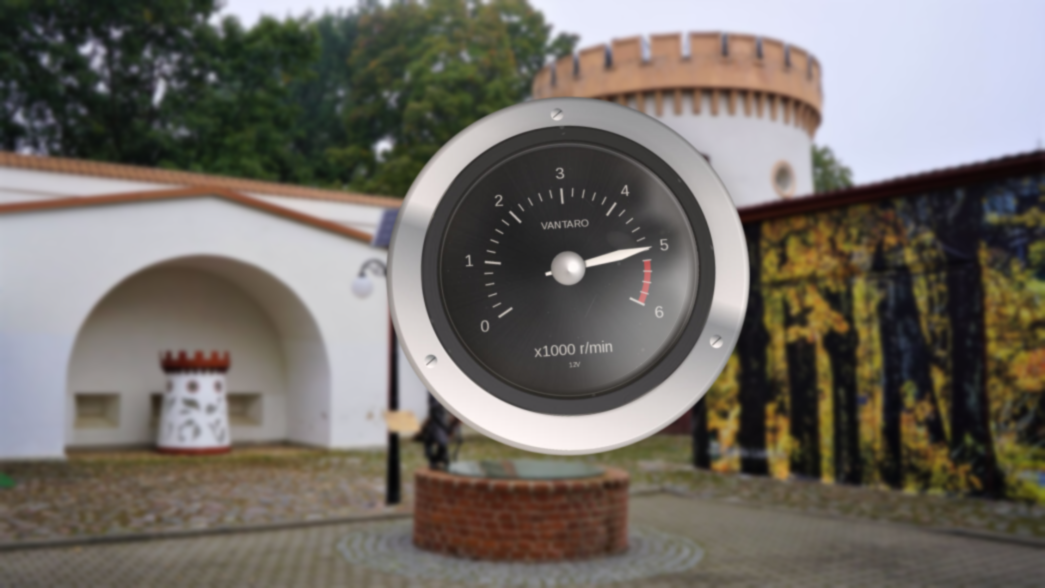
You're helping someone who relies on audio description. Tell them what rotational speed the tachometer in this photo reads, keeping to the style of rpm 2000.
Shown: rpm 5000
